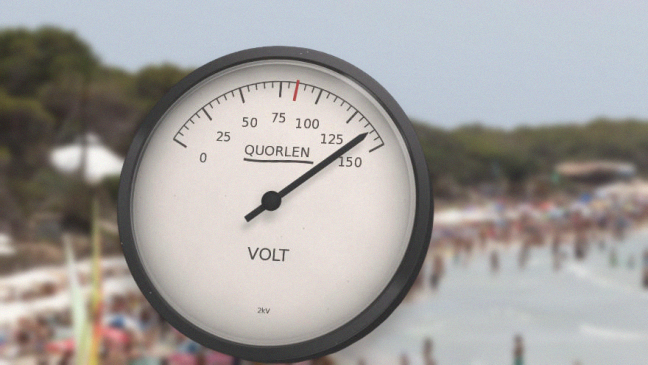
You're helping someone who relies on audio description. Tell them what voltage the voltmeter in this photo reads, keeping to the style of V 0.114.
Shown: V 140
